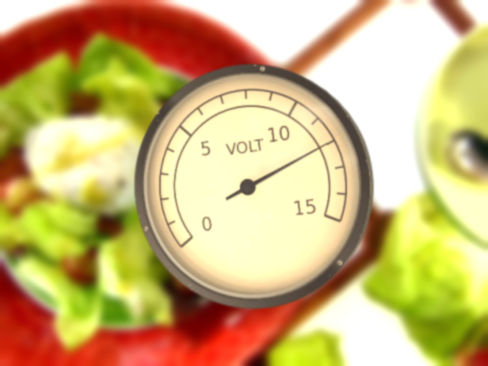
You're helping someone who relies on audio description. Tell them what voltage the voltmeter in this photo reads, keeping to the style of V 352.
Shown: V 12
